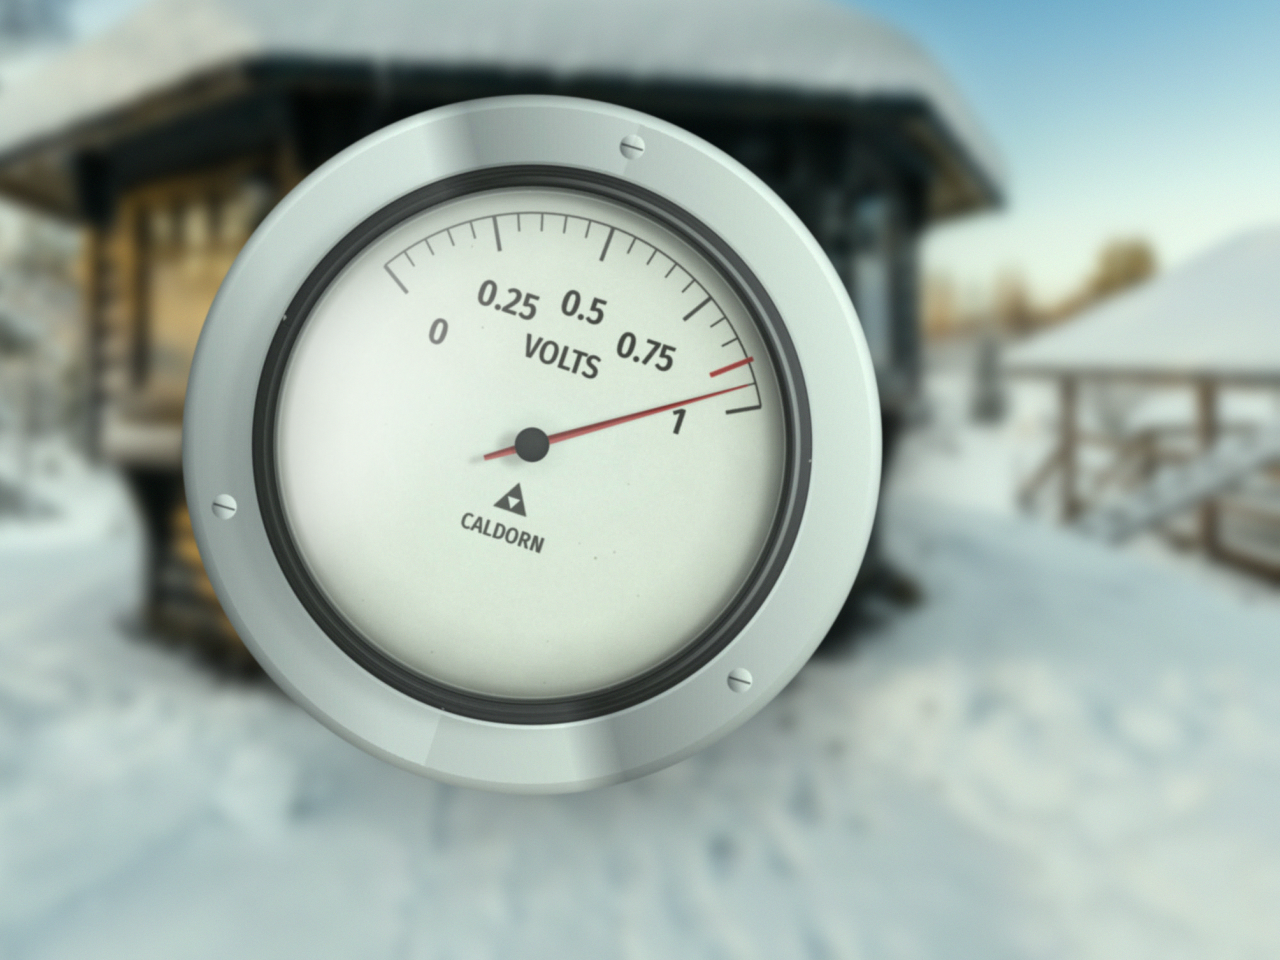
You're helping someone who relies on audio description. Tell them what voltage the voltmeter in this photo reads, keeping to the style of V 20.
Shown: V 0.95
